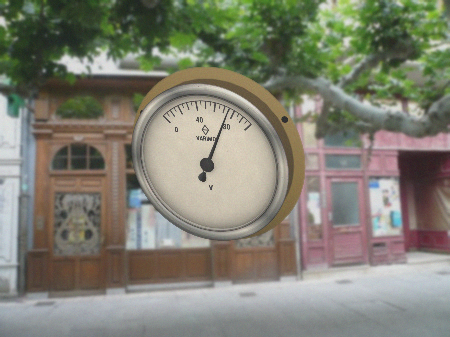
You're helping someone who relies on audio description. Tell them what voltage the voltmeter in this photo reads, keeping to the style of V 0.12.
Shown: V 75
